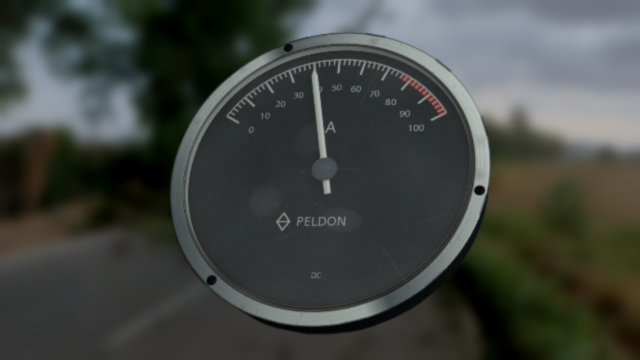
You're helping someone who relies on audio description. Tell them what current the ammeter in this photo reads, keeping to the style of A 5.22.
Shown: A 40
